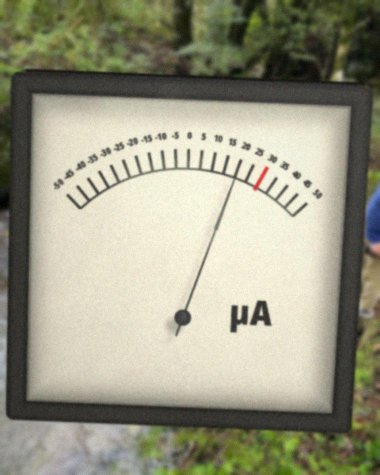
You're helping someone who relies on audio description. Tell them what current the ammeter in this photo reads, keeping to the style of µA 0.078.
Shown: µA 20
